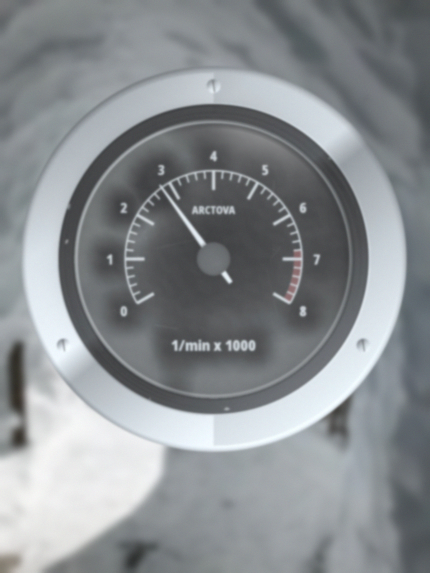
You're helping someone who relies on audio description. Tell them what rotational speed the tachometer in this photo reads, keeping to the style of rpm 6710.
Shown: rpm 2800
